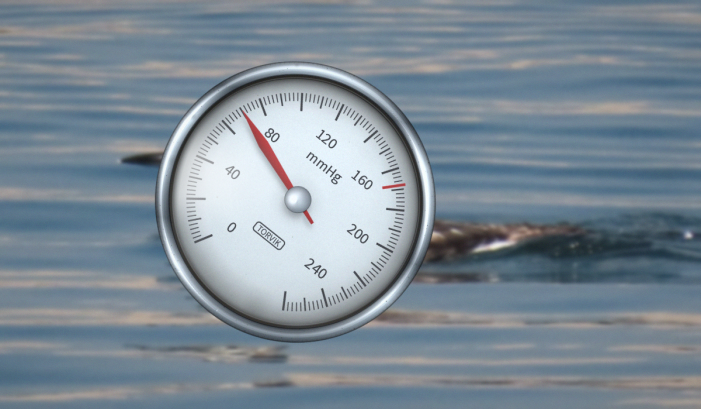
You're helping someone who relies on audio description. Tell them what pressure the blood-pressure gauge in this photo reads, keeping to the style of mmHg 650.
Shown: mmHg 70
